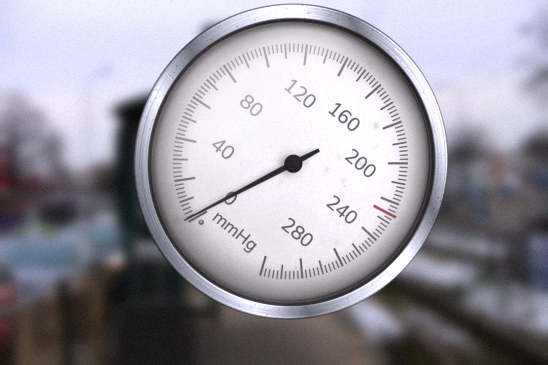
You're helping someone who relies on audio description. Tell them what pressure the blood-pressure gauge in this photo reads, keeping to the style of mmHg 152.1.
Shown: mmHg 2
